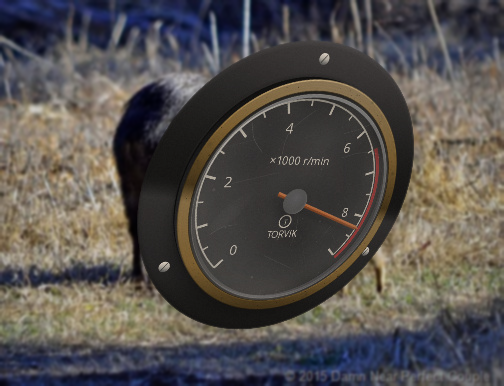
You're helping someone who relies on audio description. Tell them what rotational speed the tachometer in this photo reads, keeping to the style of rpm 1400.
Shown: rpm 8250
